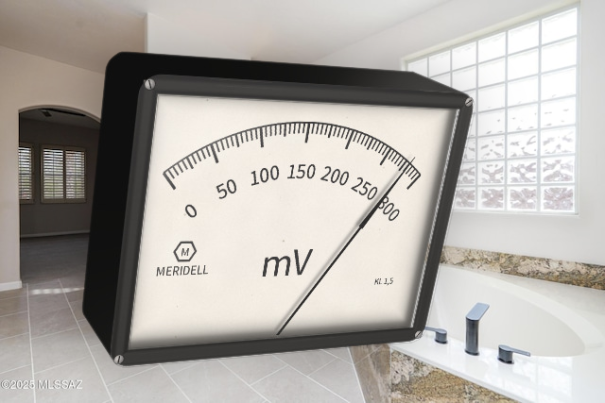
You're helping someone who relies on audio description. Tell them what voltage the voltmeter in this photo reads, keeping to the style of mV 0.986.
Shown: mV 275
